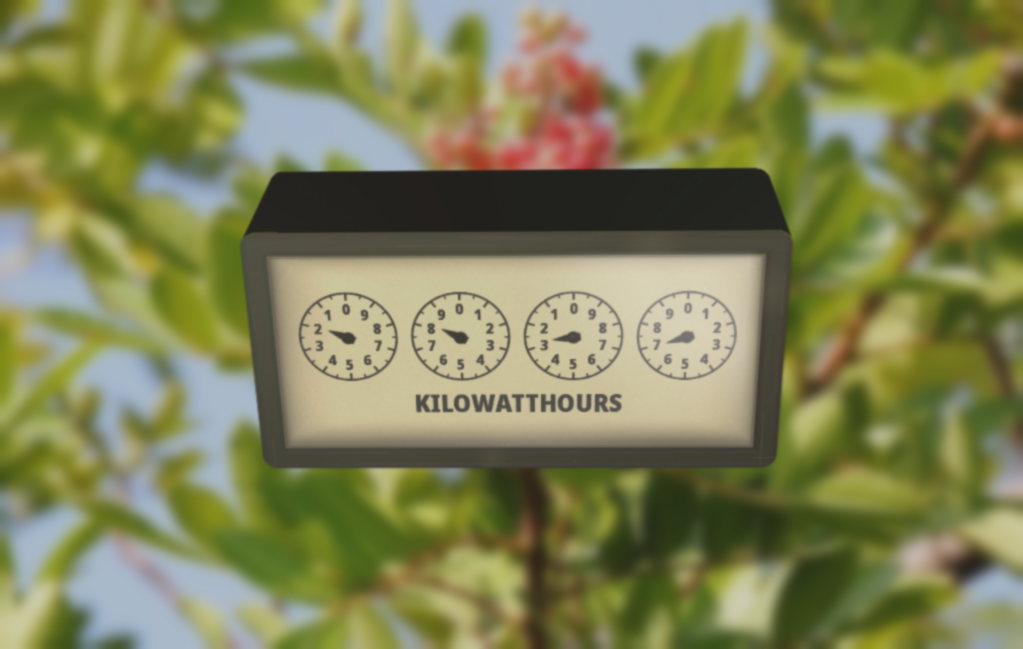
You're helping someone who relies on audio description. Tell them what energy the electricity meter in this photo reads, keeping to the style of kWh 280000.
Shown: kWh 1827
